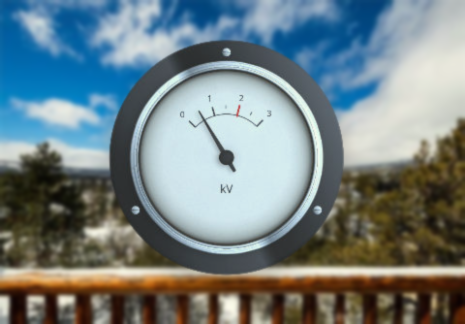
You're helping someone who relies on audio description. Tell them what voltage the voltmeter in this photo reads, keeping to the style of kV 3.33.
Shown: kV 0.5
